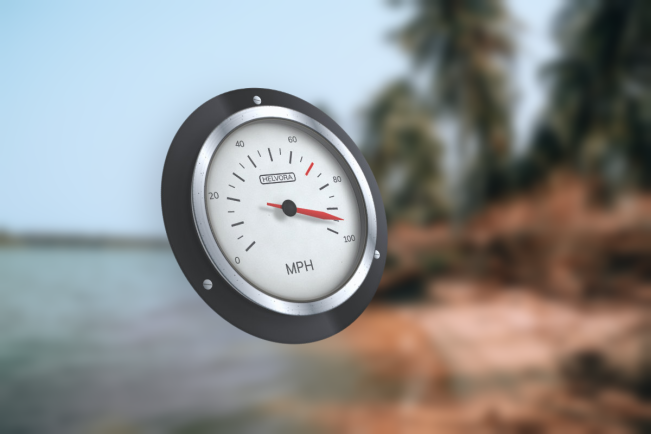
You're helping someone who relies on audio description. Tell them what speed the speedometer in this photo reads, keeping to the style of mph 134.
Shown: mph 95
